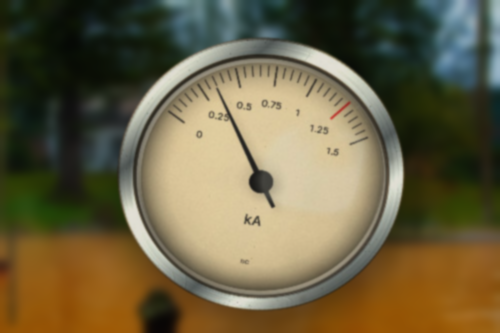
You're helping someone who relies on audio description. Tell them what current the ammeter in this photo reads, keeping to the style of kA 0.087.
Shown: kA 0.35
